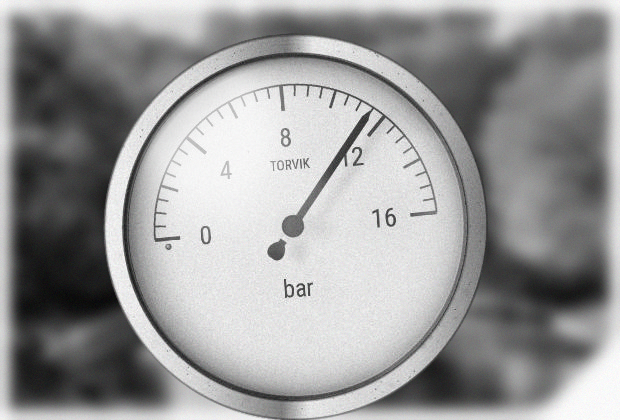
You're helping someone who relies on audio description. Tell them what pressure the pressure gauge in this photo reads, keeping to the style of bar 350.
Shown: bar 11.5
